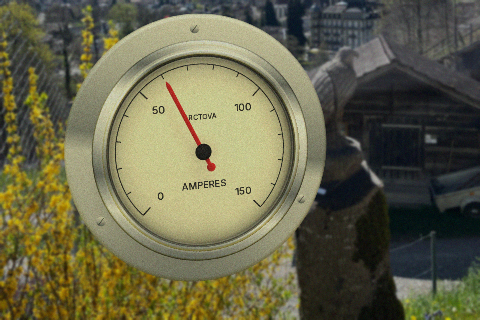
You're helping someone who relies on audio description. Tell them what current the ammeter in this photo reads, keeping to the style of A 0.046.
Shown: A 60
